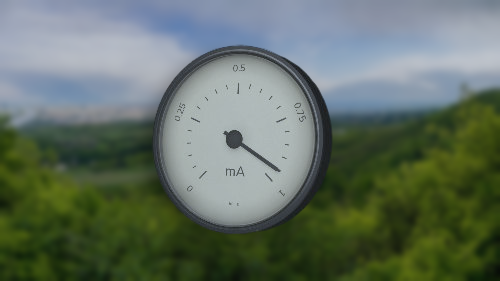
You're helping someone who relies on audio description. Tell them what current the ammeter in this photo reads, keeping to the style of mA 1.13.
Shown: mA 0.95
